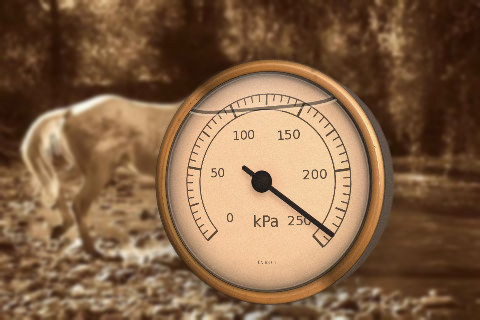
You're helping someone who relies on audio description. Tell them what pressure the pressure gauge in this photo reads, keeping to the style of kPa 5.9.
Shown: kPa 240
